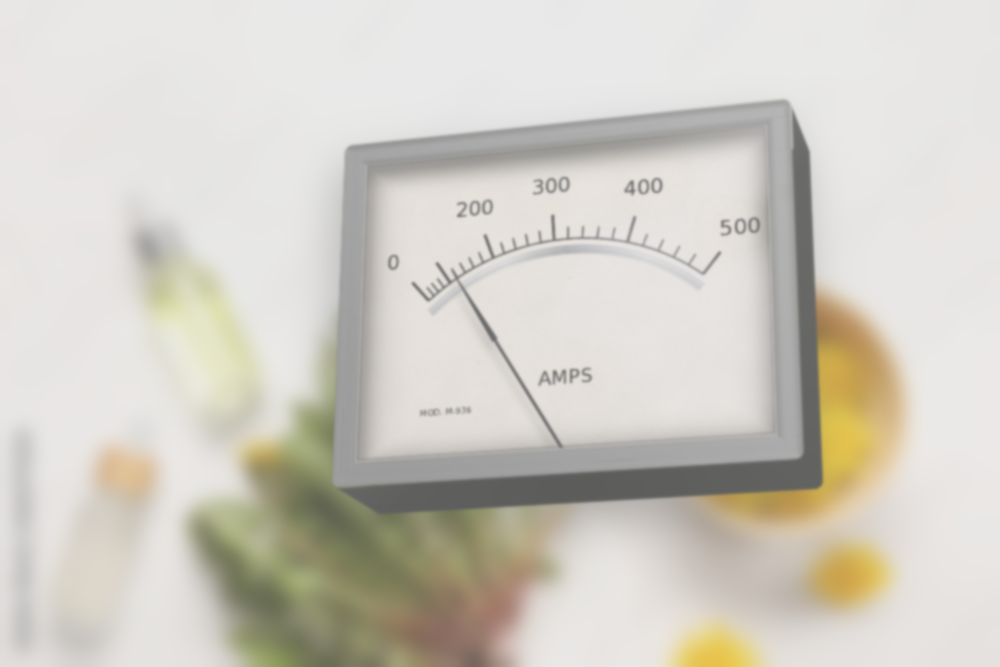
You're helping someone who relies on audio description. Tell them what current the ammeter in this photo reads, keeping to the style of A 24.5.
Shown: A 120
